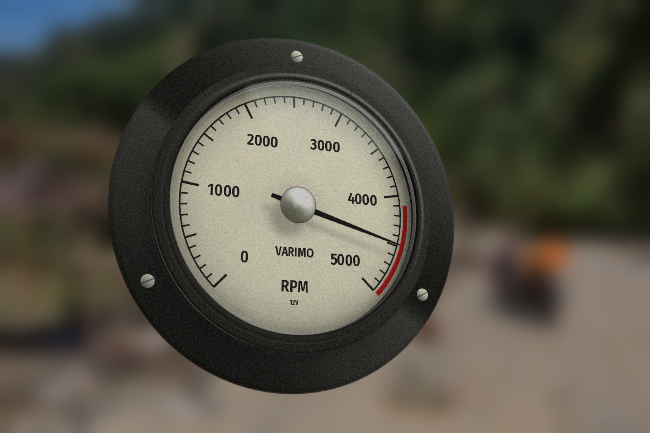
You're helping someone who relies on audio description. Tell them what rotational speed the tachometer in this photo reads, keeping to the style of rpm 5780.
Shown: rpm 4500
